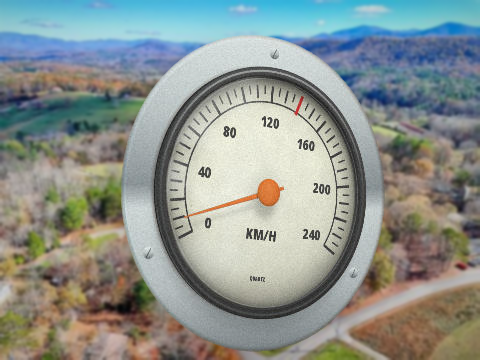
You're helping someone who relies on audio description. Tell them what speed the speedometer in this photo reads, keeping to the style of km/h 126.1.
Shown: km/h 10
